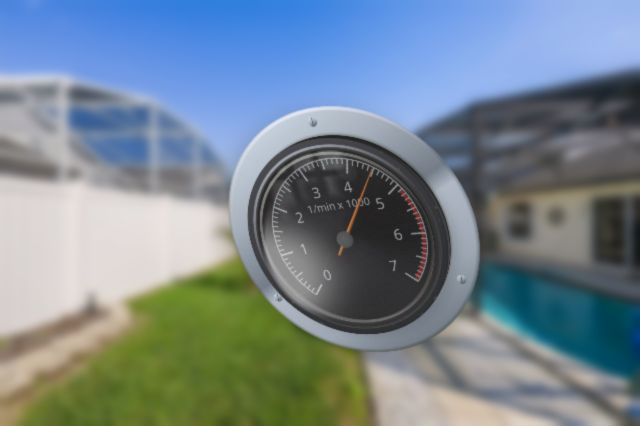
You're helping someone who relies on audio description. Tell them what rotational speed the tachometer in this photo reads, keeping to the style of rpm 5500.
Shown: rpm 4500
